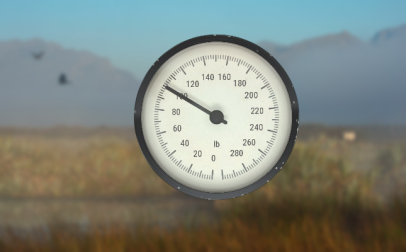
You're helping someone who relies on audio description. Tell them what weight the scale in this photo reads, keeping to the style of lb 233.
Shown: lb 100
